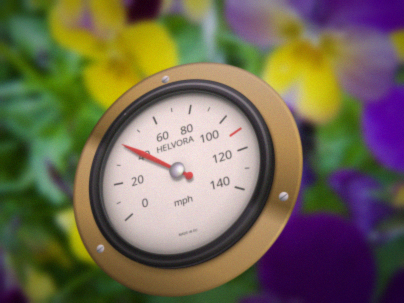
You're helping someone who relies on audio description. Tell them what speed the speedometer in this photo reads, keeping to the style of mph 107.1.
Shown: mph 40
